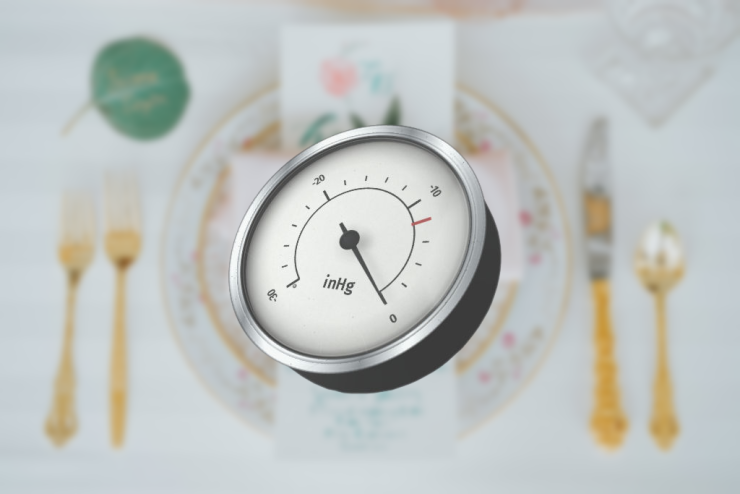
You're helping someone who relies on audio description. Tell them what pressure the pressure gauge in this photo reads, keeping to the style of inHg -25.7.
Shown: inHg 0
